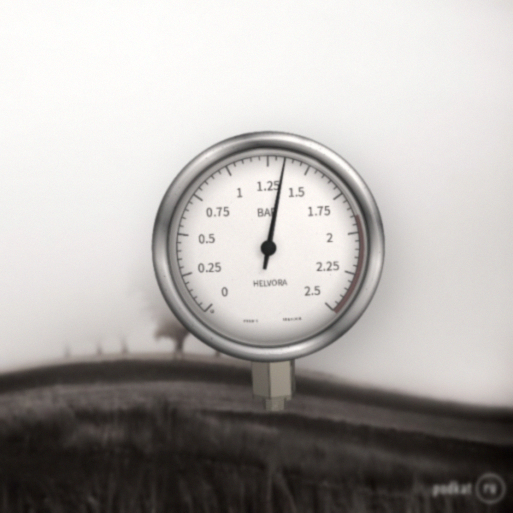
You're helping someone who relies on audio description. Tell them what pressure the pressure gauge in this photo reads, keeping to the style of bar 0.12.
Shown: bar 1.35
